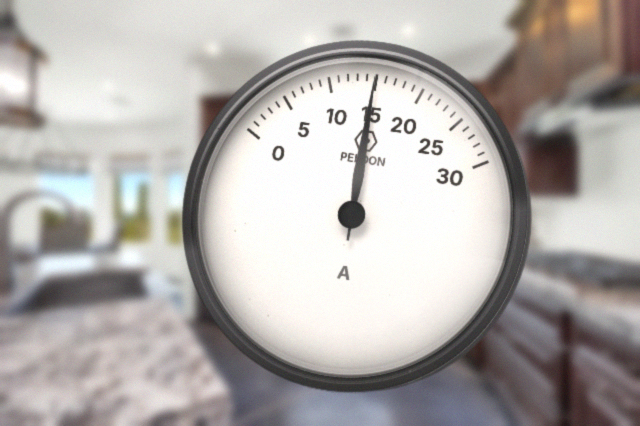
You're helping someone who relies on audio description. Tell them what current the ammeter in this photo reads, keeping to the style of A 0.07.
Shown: A 15
